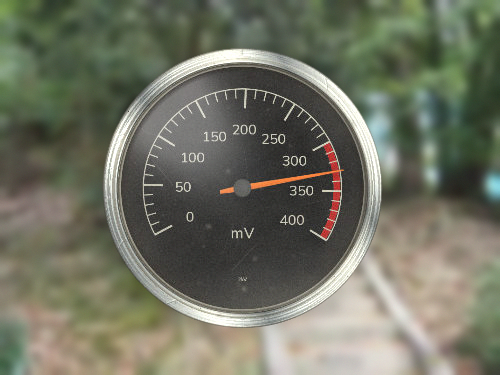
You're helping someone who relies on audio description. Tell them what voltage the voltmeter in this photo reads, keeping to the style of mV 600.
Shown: mV 330
